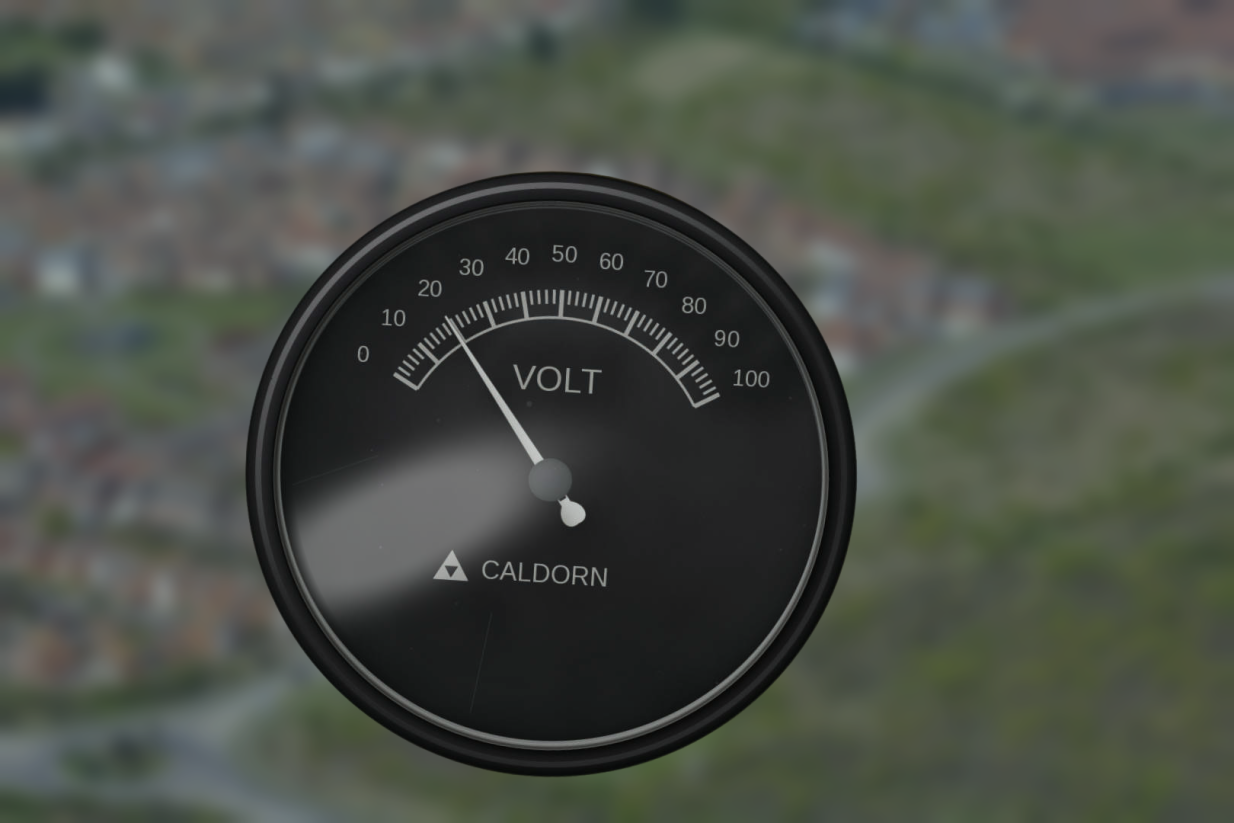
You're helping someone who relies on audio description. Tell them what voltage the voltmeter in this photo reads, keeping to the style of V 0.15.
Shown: V 20
